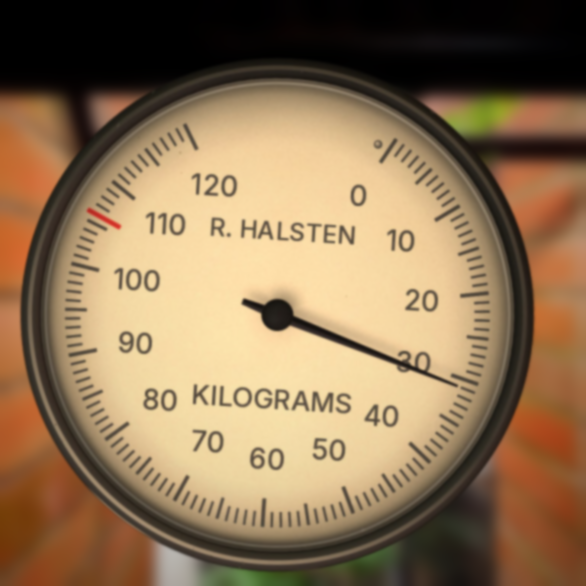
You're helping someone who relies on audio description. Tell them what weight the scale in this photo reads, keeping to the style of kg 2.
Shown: kg 31
